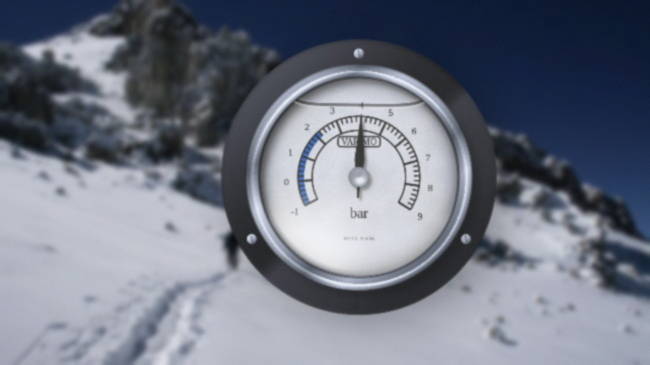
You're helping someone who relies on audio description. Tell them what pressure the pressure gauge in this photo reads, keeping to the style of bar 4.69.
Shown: bar 4
